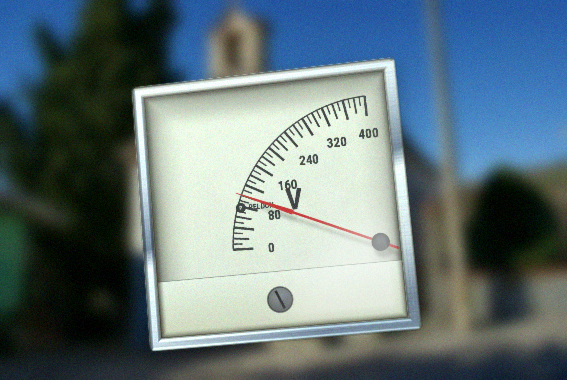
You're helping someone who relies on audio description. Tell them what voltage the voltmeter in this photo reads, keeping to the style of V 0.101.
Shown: V 100
